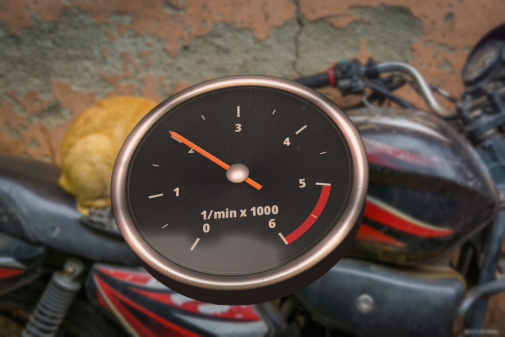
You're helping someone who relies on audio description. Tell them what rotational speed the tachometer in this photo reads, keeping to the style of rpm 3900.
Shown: rpm 2000
